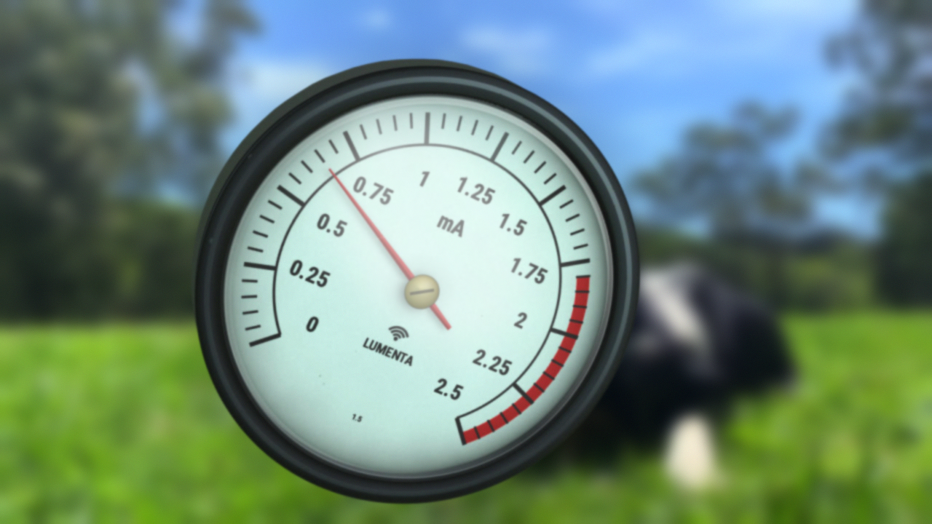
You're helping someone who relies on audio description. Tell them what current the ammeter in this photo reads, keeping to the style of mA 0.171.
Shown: mA 0.65
